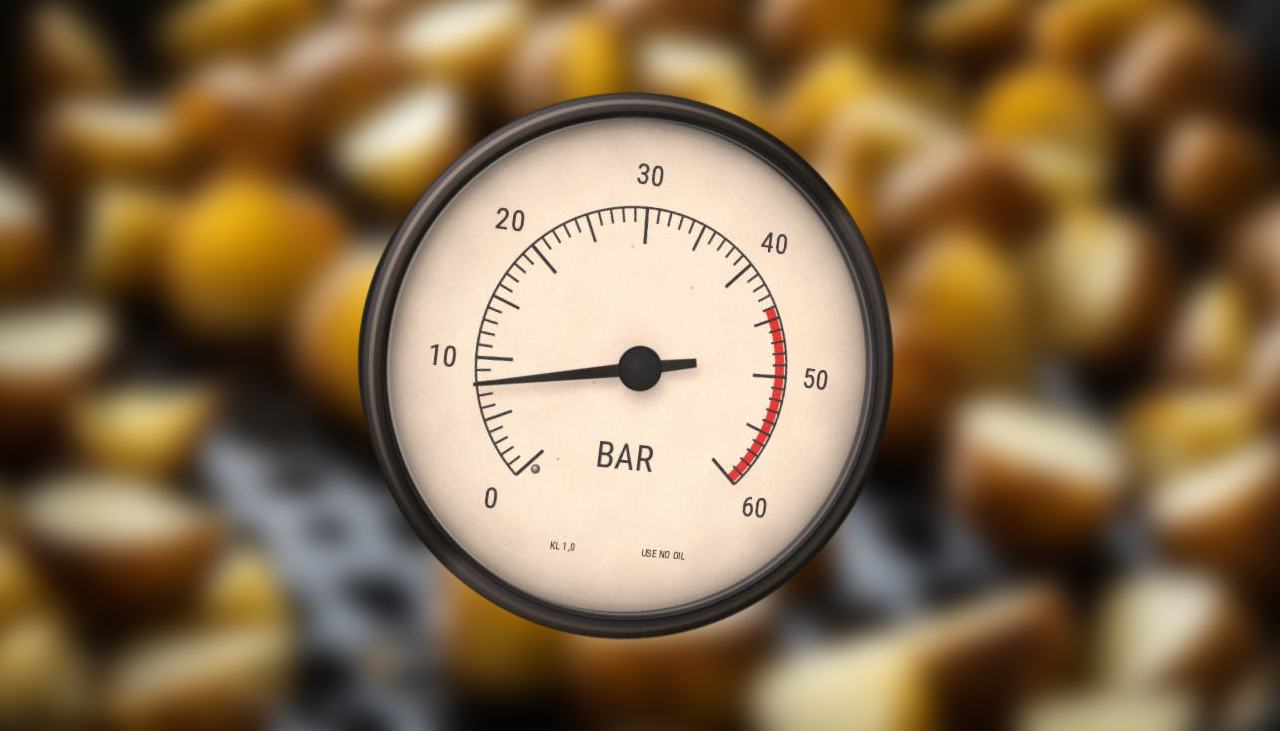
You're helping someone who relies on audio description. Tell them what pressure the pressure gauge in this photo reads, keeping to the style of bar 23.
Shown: bar 8
